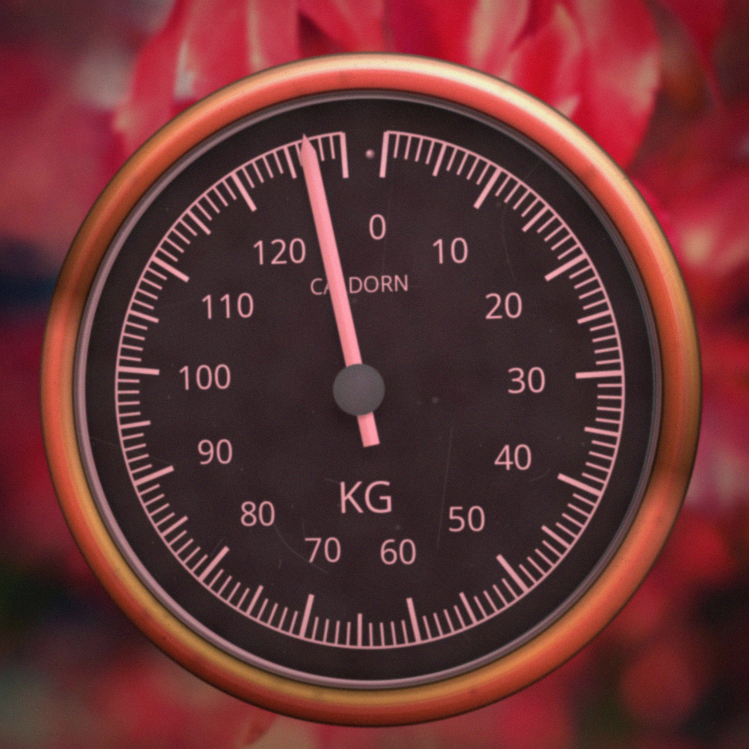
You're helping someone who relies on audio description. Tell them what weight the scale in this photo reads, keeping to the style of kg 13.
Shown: kg 127
